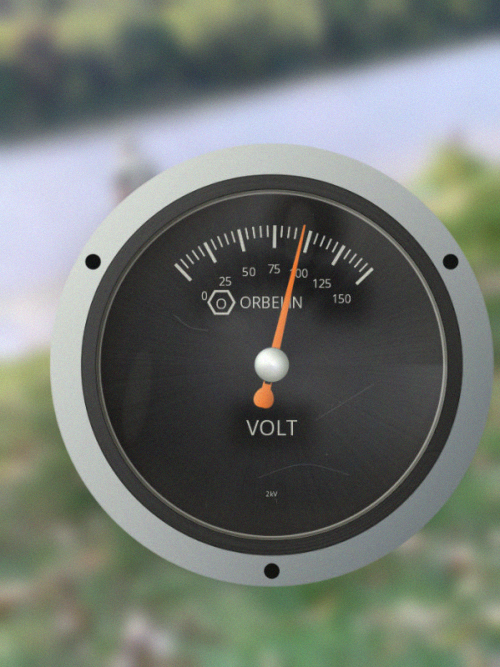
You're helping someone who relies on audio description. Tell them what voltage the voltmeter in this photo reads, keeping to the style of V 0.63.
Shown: V 95
